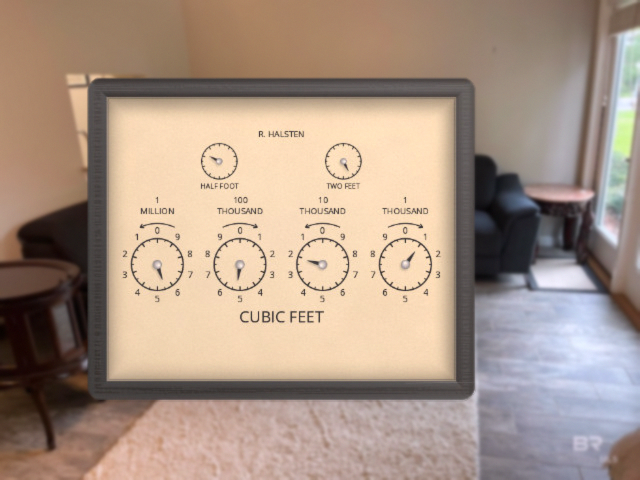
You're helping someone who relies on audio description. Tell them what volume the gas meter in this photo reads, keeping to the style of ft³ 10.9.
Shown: ft³ 552100
